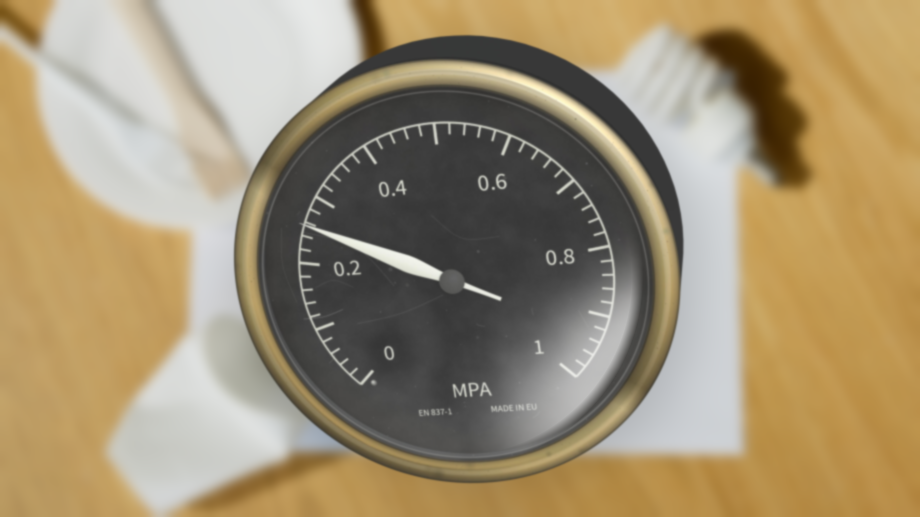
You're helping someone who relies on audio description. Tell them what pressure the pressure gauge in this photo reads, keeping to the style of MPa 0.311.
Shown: MPa 0.26
